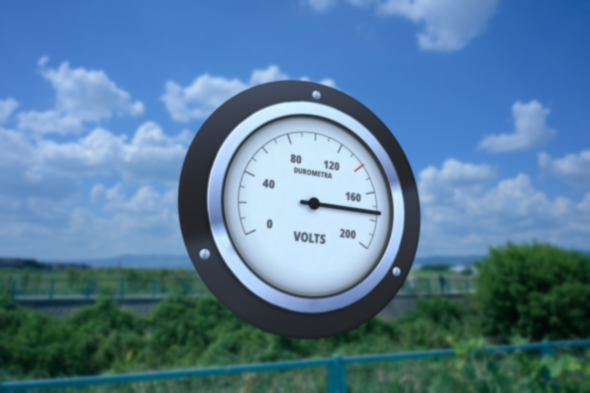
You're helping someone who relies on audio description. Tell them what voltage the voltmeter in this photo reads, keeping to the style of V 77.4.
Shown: V 175
